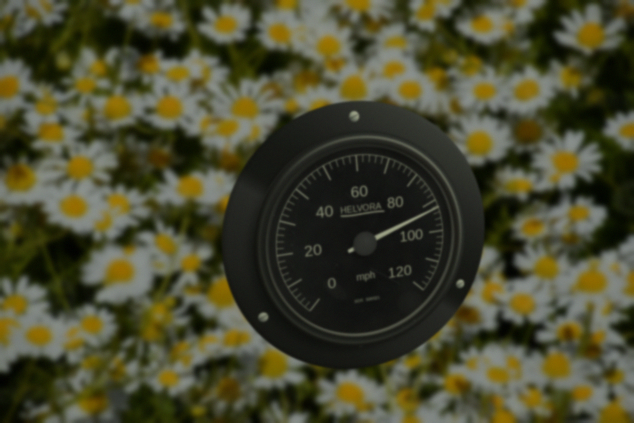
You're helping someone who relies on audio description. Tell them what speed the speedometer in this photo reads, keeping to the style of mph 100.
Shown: mph 92
